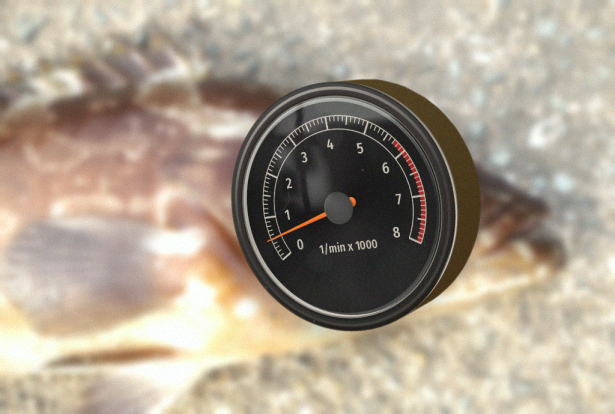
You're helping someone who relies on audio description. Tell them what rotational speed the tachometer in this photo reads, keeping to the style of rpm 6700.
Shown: rpm 500
